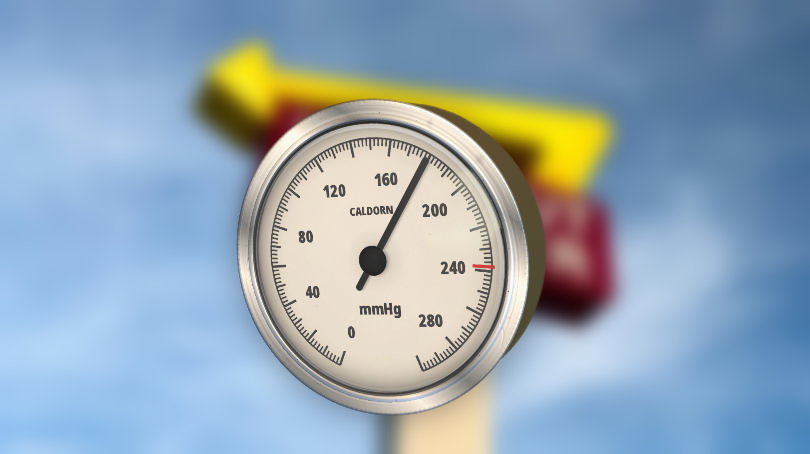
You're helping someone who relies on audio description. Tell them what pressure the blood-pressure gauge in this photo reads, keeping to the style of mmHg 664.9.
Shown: mmHg 180
